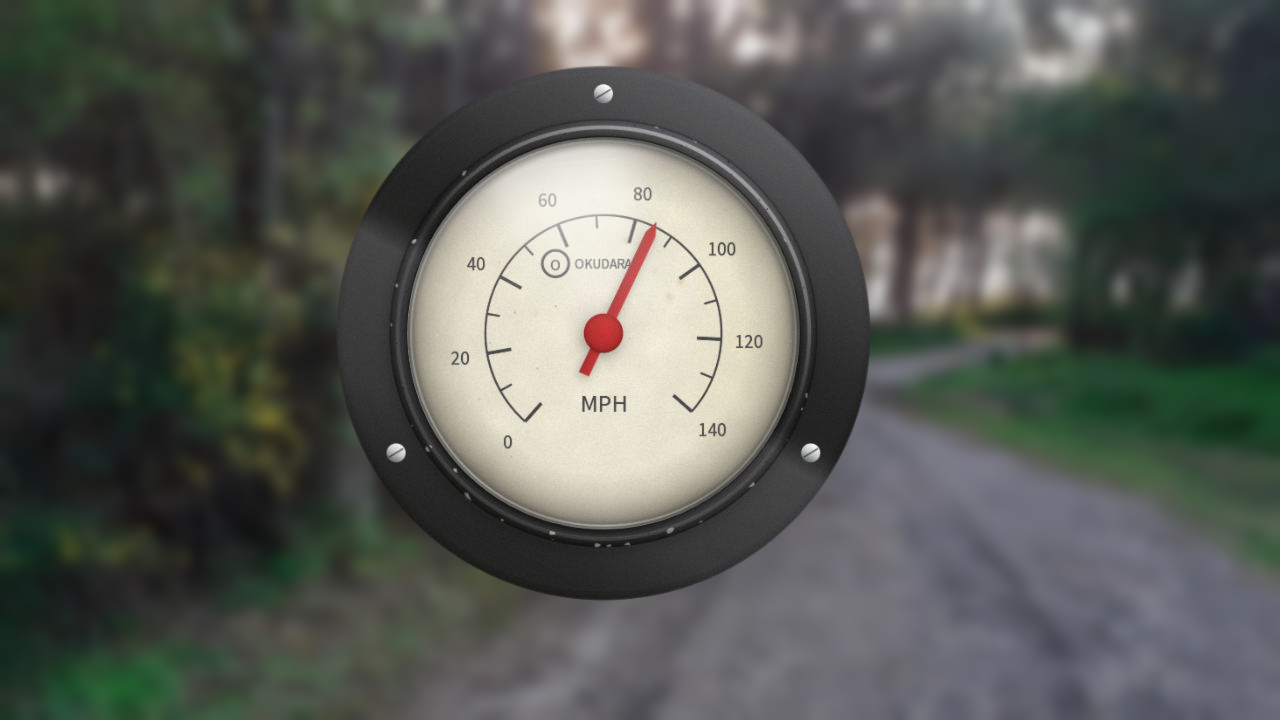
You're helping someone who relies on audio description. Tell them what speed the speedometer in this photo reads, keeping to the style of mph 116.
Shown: mph 85
